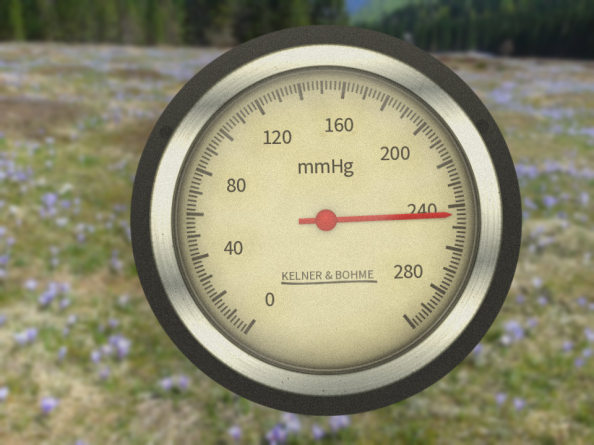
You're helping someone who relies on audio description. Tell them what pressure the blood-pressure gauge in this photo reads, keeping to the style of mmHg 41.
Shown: mmHg 244
